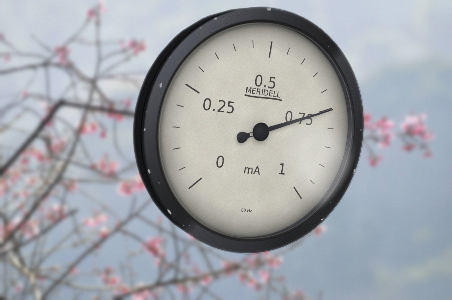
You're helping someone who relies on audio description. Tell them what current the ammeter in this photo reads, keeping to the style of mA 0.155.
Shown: mA 0.75
